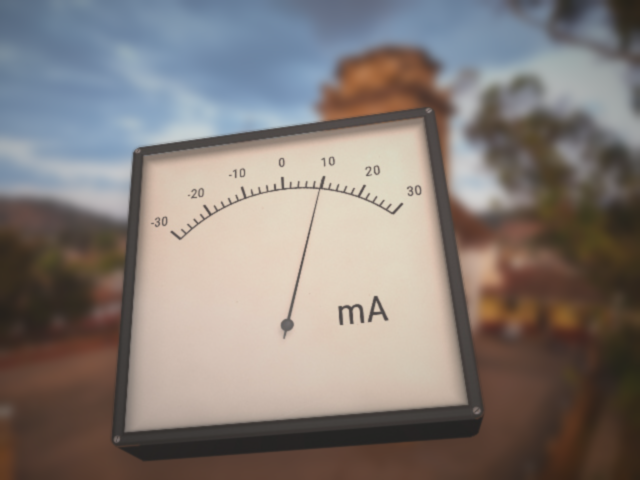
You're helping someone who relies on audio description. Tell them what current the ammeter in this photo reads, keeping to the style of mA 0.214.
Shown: mA 10
